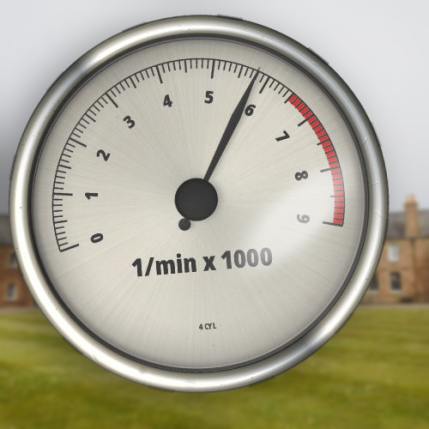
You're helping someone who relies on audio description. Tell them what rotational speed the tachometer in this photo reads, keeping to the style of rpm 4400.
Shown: rpm 5800
